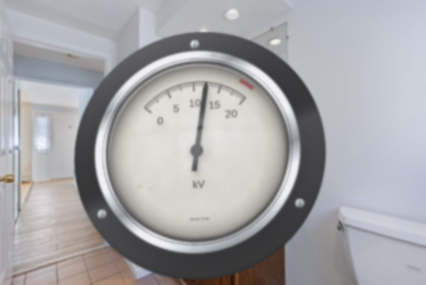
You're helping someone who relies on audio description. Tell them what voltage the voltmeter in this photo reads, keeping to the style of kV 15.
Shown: kV 12.5
